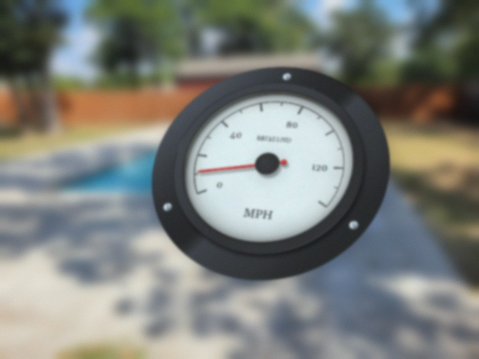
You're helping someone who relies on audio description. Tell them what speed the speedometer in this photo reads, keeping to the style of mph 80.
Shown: mph 10
